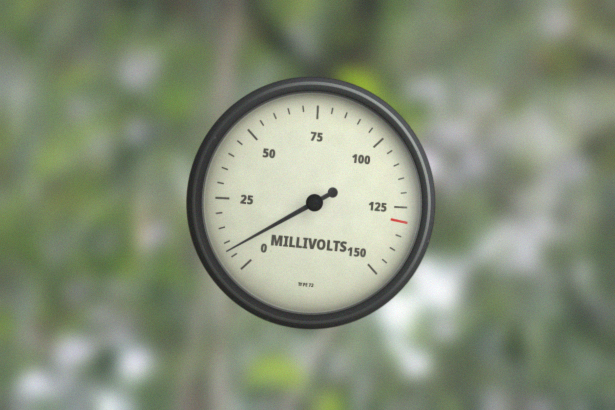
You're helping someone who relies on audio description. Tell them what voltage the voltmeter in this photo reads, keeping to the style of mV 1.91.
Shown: mV 7.5
